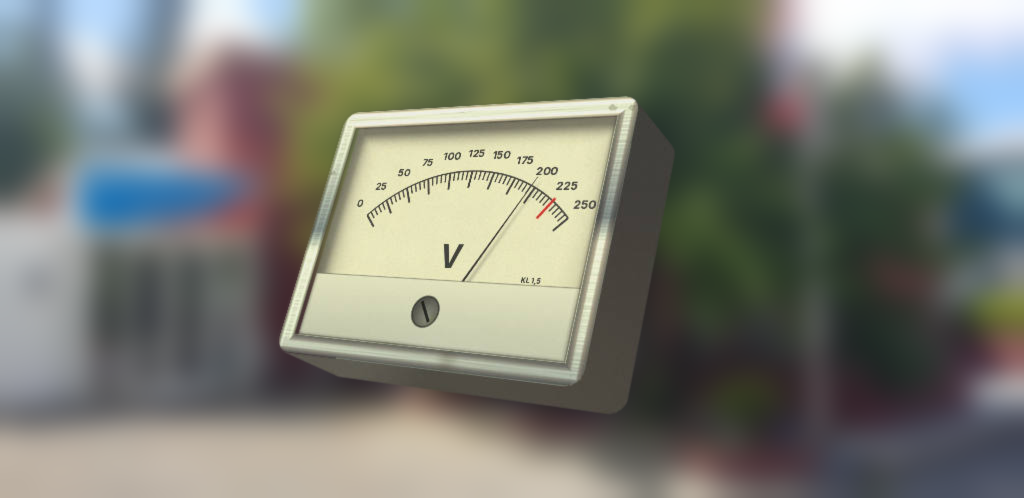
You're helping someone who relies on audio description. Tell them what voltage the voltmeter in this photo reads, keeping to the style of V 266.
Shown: V 200
